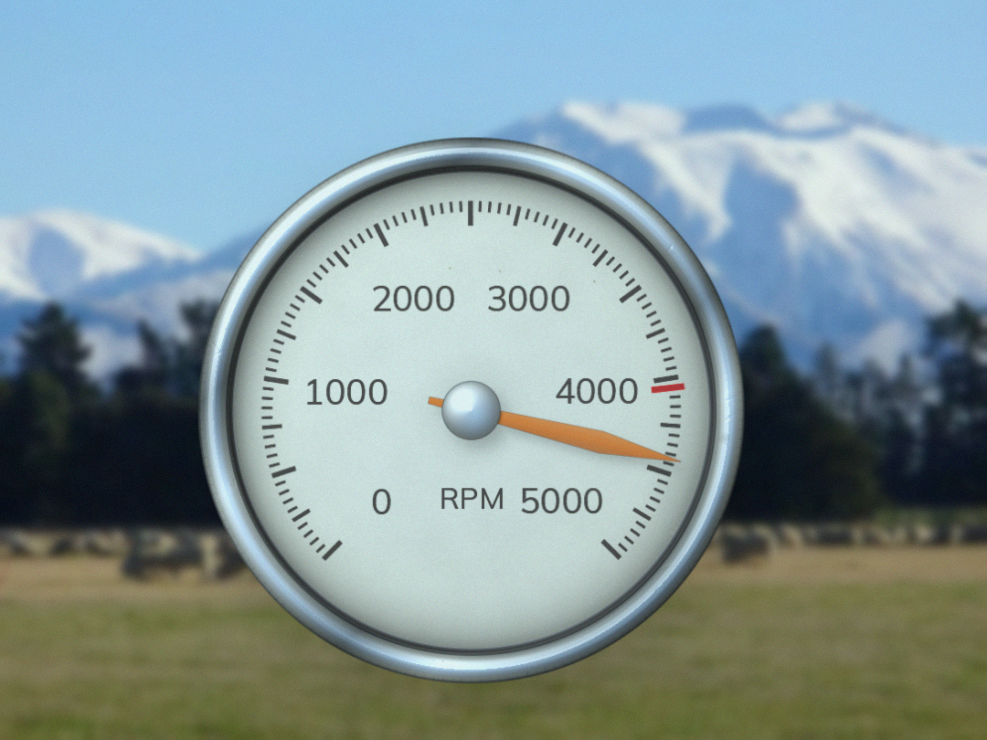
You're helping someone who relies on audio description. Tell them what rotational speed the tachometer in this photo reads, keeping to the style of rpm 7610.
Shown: rpm 4425
